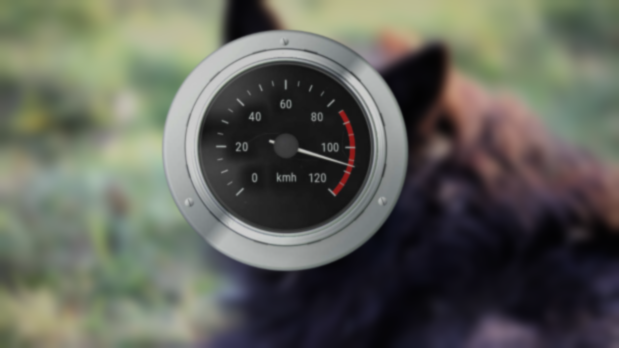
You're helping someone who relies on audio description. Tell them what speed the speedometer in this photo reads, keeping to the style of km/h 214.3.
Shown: km/h 107.5
